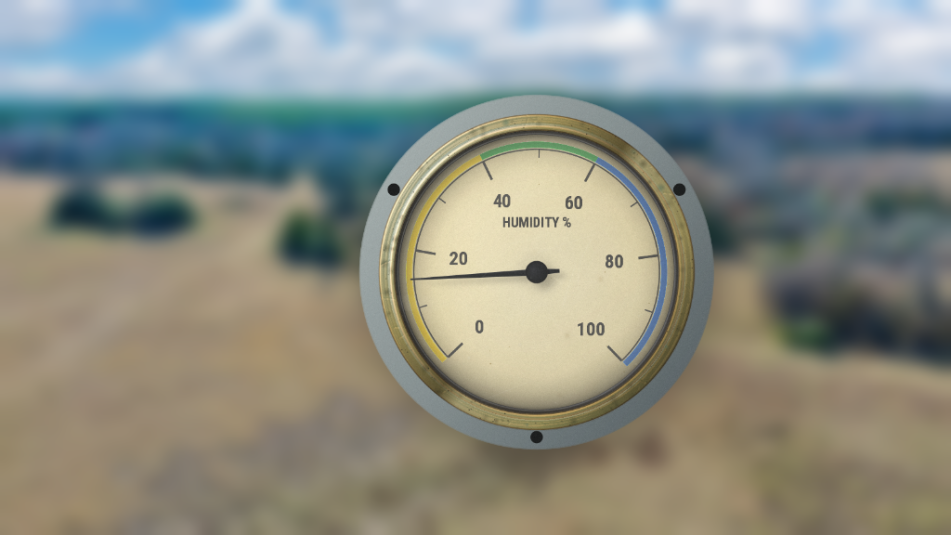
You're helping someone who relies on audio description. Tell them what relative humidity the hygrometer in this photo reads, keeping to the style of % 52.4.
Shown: % 15
